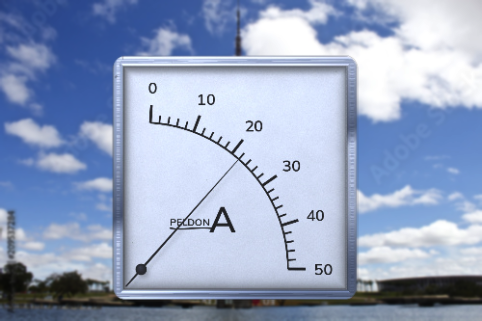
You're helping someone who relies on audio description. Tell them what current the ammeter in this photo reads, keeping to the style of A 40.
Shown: A 22
